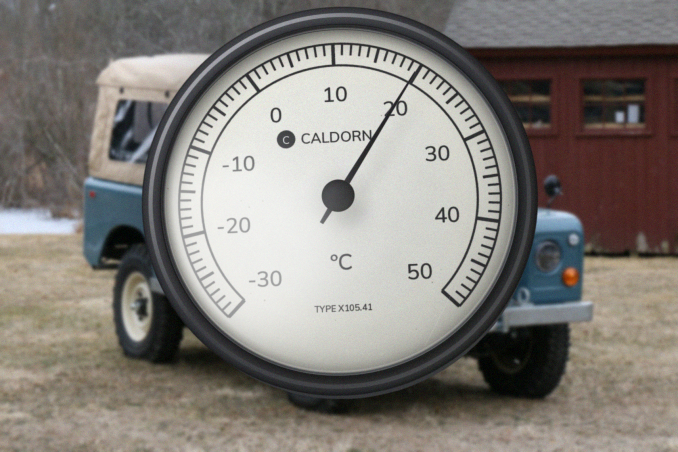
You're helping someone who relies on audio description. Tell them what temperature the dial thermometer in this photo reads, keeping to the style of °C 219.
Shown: °C 20
